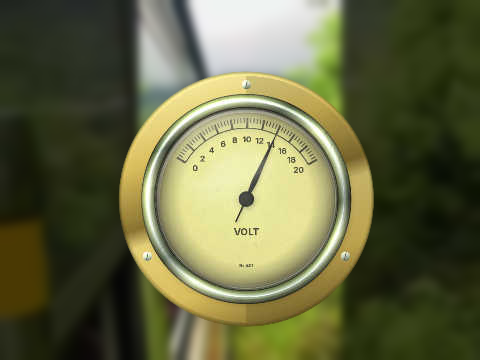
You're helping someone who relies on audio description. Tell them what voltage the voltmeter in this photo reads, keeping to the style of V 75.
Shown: V 14
